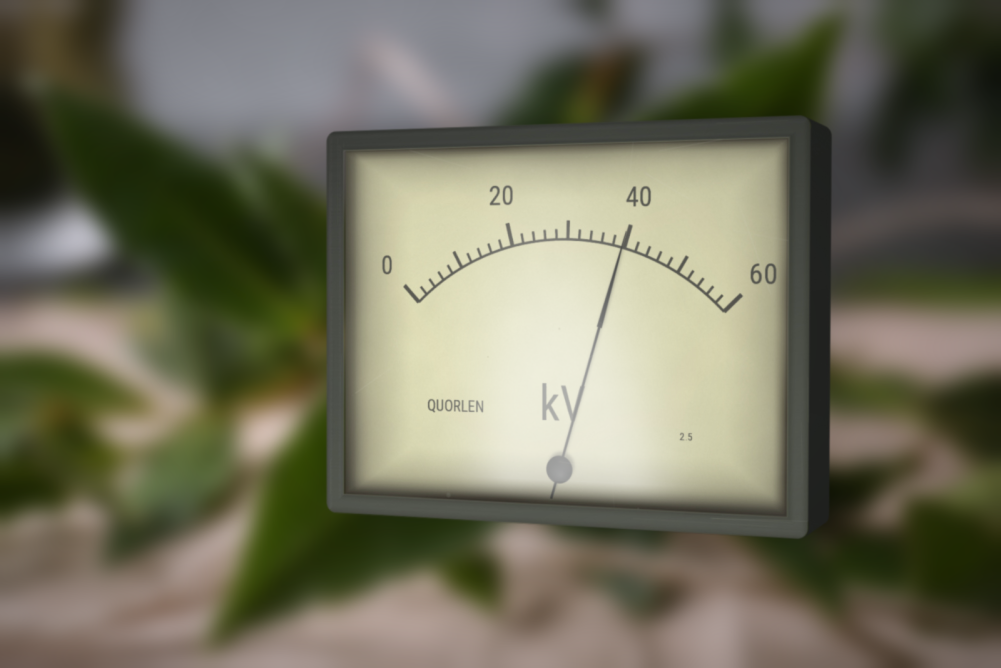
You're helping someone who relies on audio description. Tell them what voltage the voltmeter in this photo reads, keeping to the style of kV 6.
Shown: kV 40
